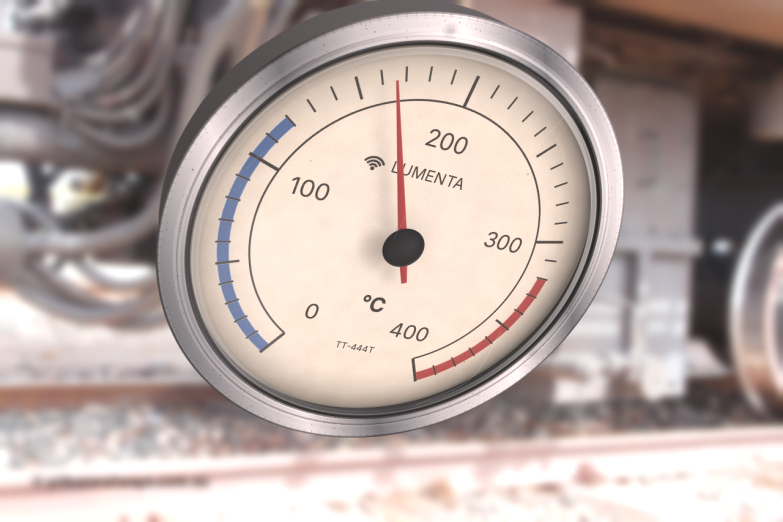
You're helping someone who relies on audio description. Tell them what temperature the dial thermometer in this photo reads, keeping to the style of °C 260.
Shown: °C 165
